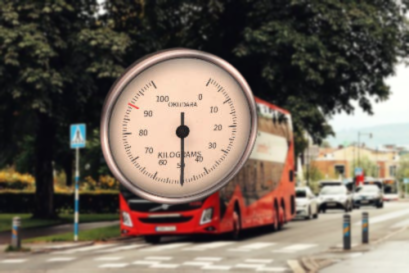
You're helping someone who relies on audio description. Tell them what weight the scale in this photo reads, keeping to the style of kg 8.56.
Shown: kg 50
